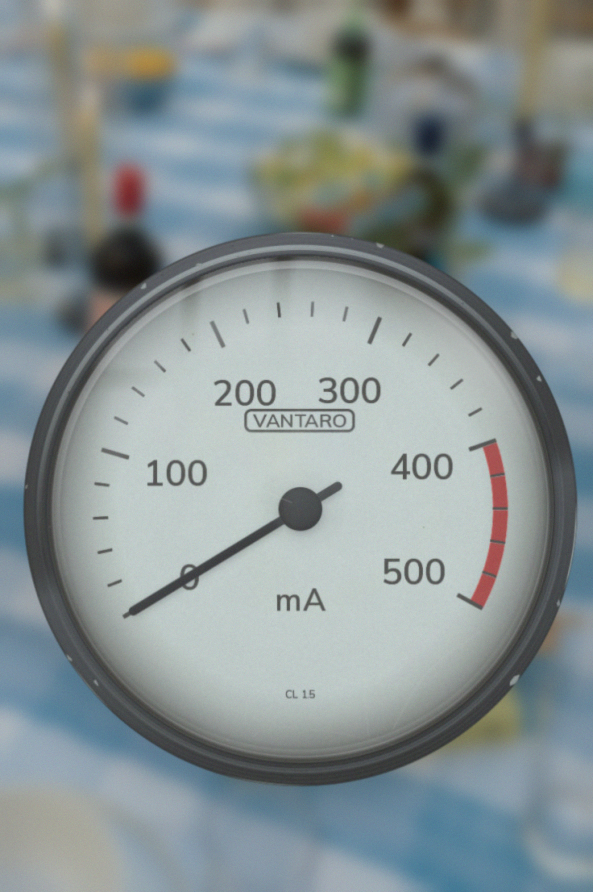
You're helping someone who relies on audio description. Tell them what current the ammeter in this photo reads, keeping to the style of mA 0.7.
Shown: mA 0
